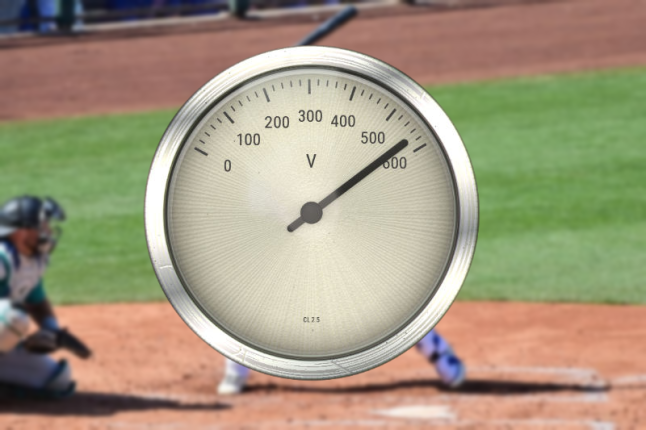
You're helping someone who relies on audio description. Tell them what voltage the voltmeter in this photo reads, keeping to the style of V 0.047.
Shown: V 570
